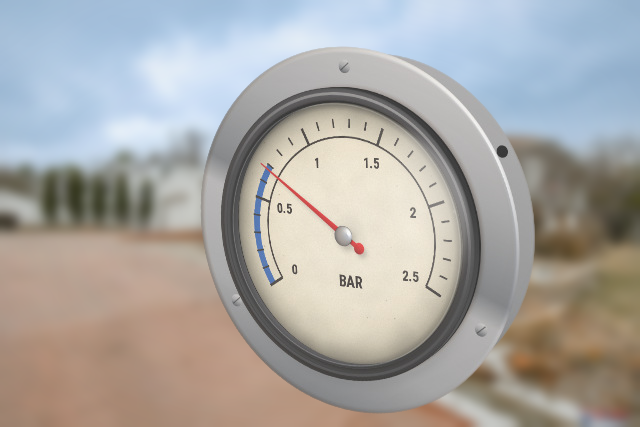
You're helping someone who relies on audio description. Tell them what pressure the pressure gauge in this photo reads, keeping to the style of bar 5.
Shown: bar 0.7
